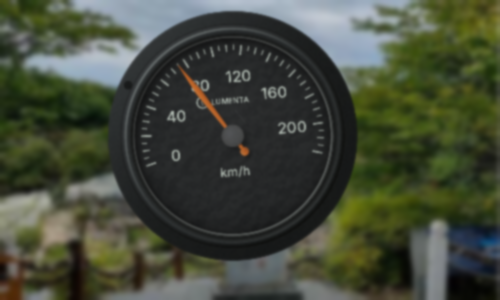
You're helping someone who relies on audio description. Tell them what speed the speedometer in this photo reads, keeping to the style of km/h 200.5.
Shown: km/h 75
